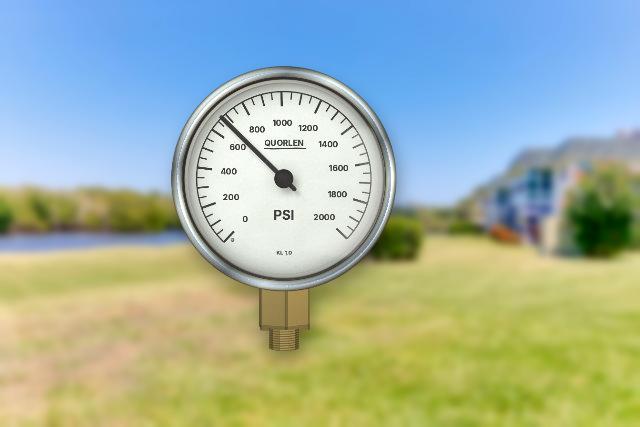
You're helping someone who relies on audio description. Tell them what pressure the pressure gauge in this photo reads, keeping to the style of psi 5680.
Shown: psi 675
